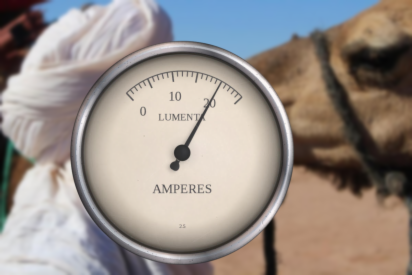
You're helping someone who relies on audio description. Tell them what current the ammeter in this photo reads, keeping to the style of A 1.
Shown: A 20
